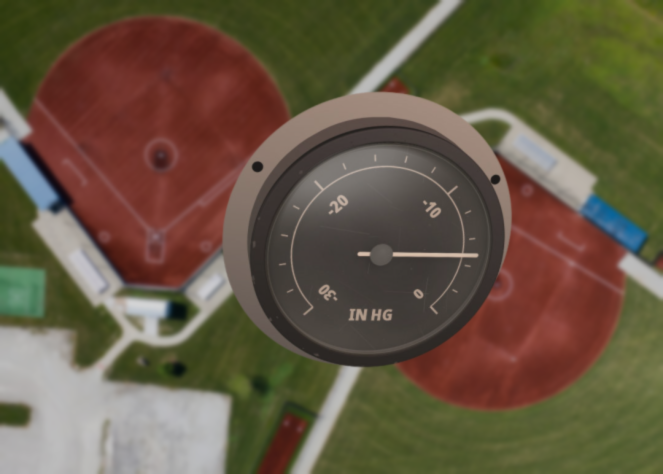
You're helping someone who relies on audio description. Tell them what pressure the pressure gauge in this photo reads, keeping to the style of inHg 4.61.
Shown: inHg -5
